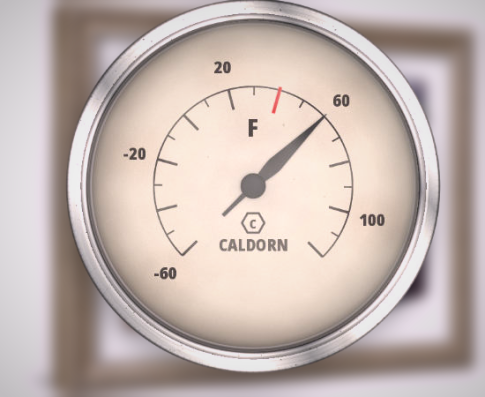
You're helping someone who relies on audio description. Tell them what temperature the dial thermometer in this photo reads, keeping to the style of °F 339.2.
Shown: °F 60
